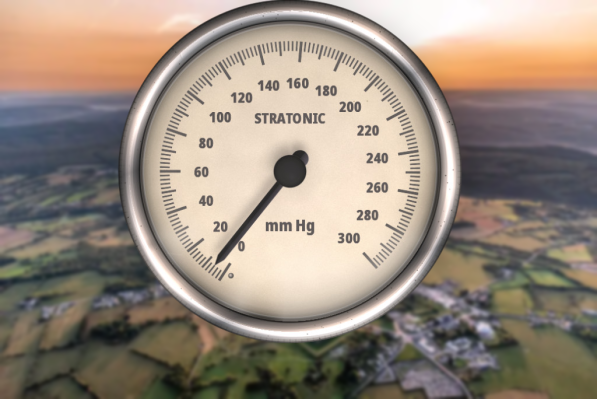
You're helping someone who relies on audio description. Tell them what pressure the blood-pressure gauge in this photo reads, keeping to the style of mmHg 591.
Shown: mmHg 6
